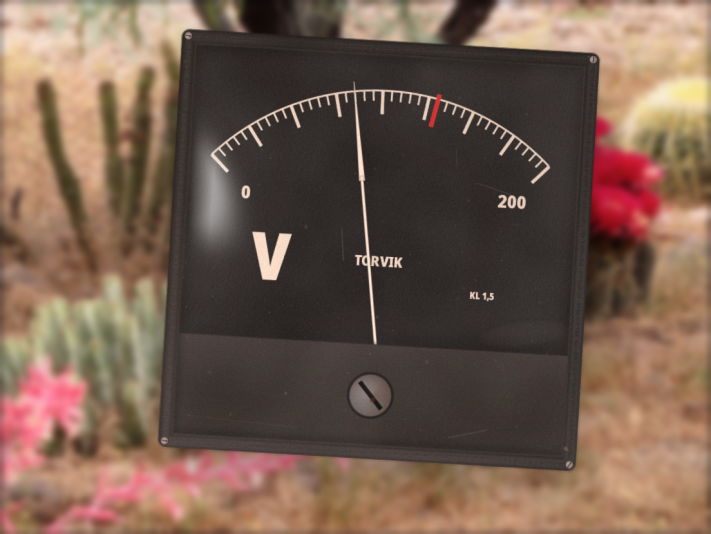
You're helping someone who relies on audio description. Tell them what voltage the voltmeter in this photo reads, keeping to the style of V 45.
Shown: V 85
